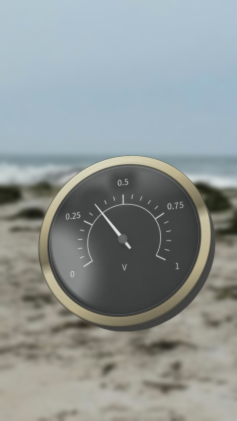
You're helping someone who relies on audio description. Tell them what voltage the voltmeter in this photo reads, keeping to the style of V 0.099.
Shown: V 0.35
